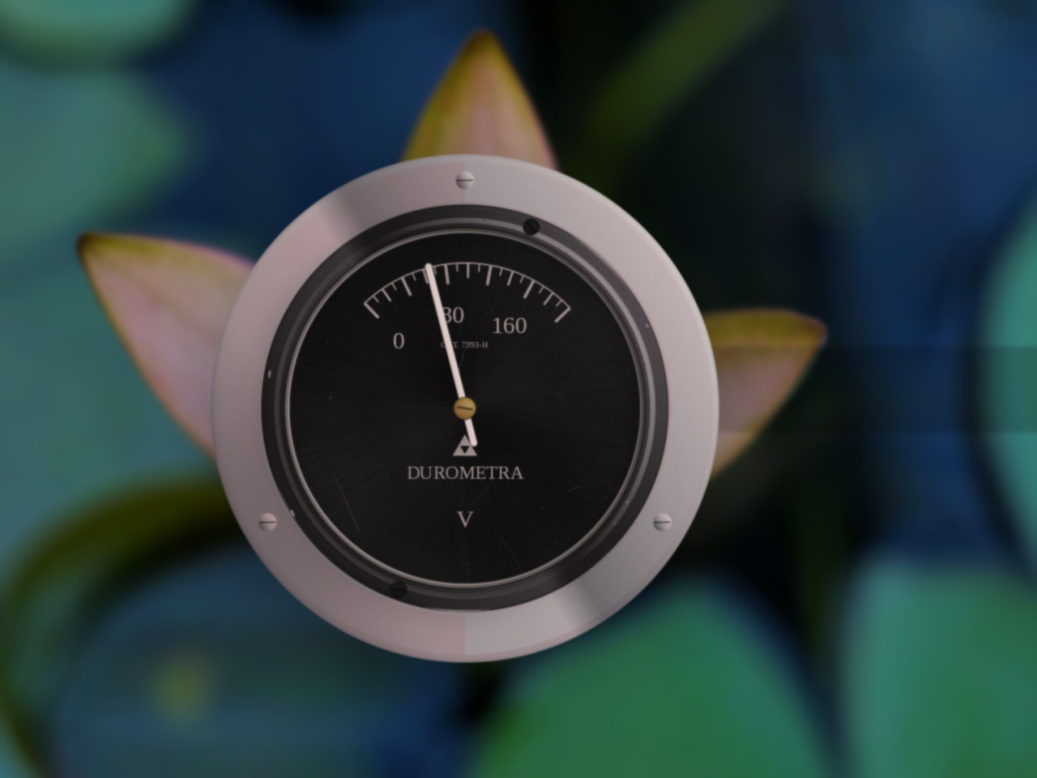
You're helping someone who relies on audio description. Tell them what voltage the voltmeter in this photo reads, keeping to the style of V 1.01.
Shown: V 65
